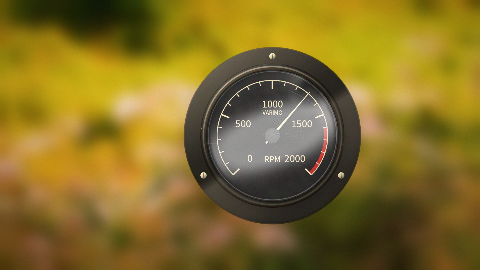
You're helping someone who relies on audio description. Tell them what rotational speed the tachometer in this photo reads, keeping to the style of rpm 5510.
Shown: rpm 1300
